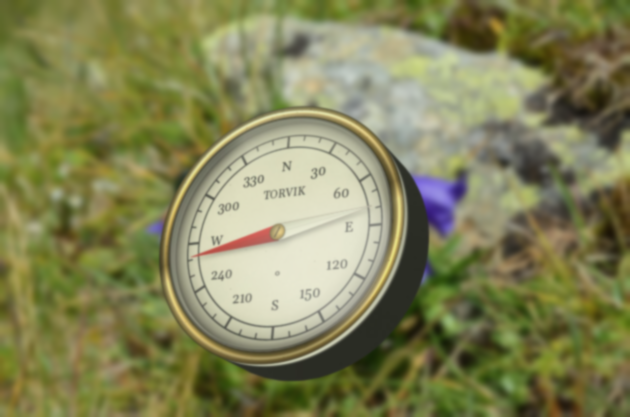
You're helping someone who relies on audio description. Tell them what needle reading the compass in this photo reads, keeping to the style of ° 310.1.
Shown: ° 260
